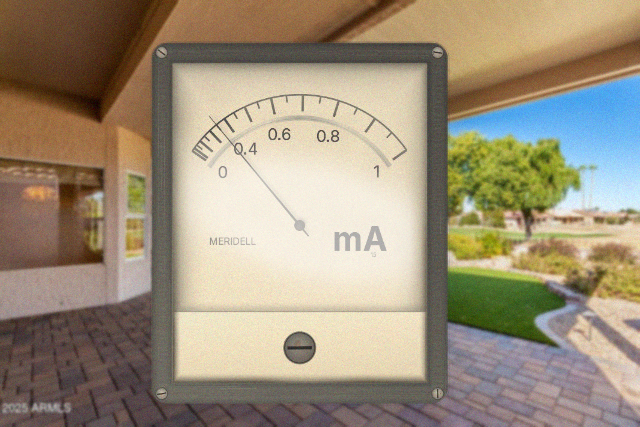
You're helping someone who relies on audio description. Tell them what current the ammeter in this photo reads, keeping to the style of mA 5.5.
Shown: mA 0.35
